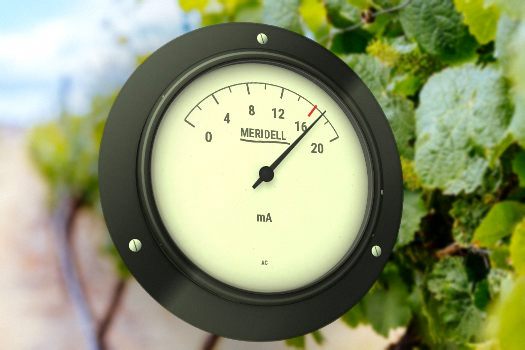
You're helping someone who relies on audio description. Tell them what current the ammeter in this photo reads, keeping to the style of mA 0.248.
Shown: mA 17
